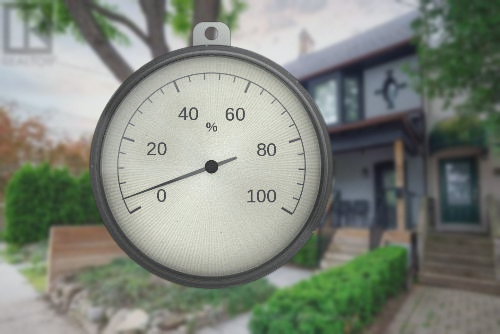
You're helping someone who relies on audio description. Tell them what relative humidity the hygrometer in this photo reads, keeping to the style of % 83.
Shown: % 4
